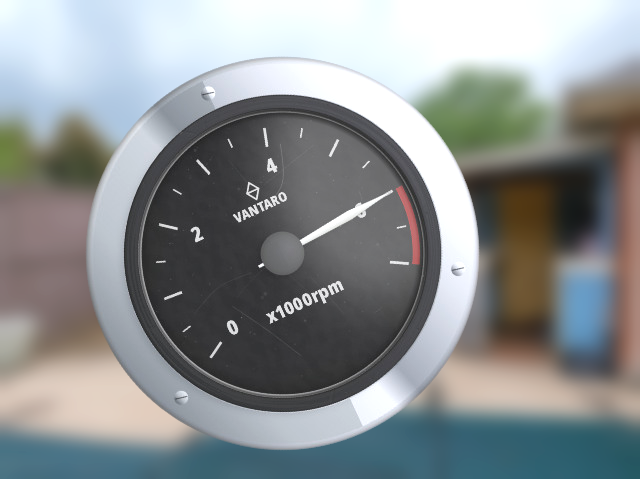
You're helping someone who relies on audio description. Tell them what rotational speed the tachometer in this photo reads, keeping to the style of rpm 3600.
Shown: rpm 6000
